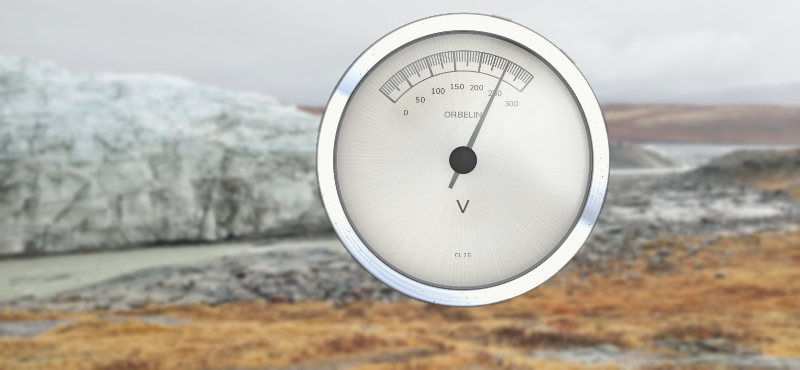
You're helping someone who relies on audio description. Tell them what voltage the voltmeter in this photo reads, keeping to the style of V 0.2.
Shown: V 250
